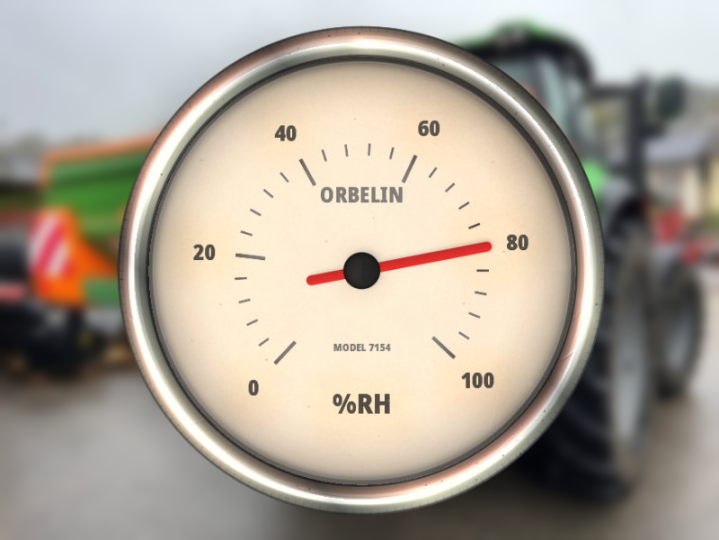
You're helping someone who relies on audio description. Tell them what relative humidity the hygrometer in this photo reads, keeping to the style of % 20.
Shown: % 80
